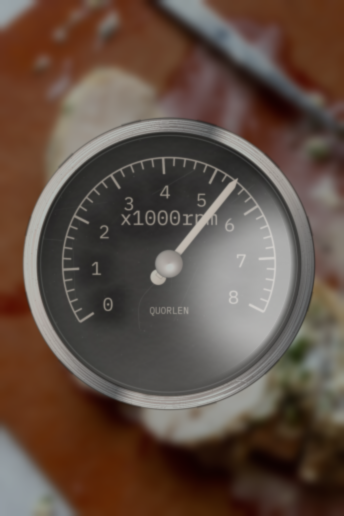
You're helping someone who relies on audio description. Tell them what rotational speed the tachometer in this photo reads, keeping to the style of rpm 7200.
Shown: rpm 5400
